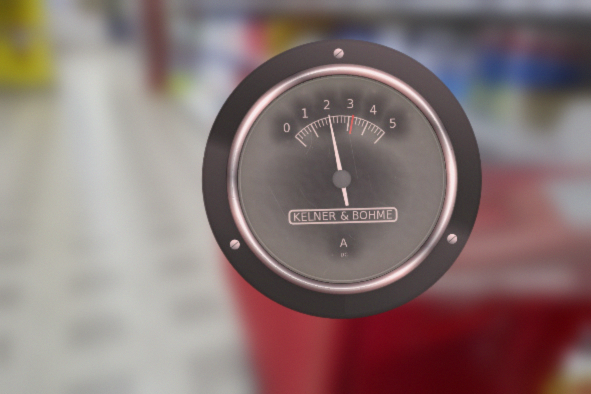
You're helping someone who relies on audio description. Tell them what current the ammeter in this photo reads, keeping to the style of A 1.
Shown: A 2
